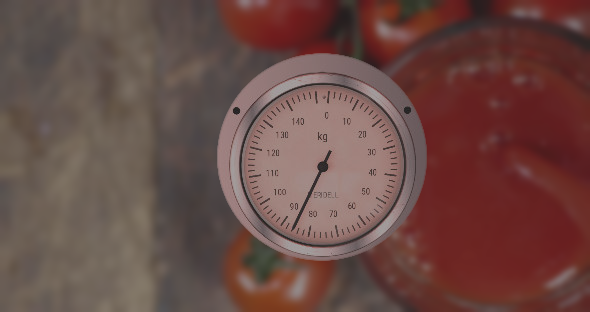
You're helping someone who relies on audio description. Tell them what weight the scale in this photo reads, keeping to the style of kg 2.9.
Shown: kg 86
